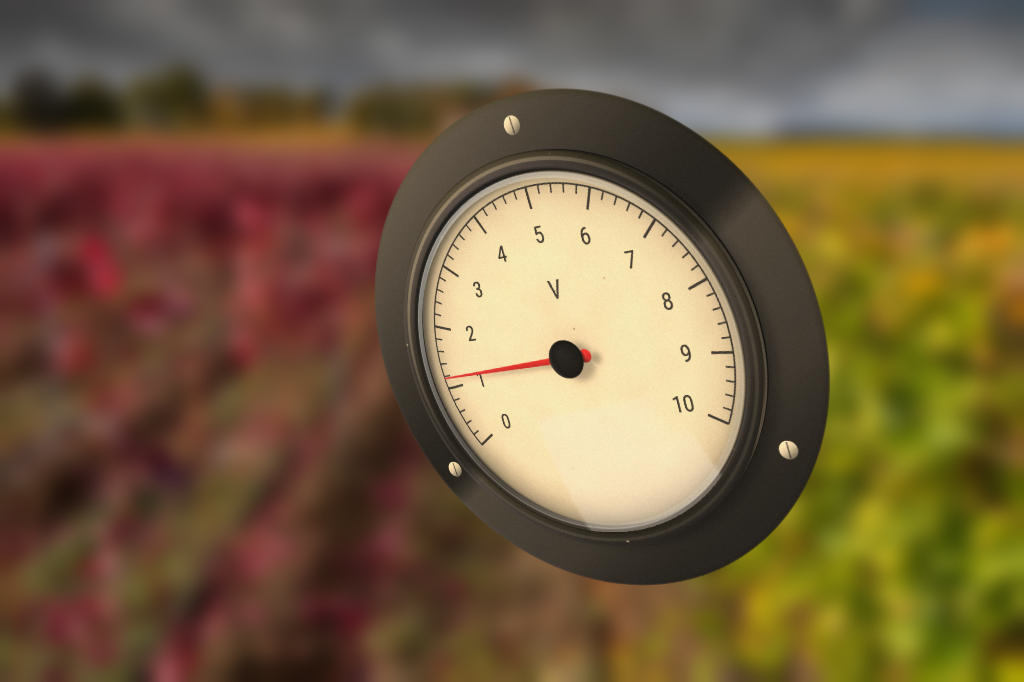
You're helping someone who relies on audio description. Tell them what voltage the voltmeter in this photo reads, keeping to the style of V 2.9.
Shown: V 1.2
